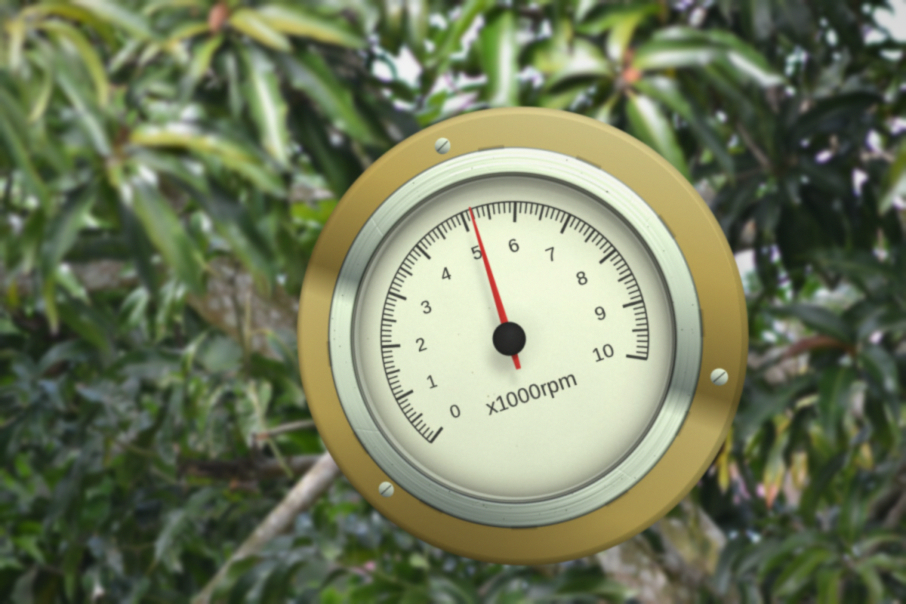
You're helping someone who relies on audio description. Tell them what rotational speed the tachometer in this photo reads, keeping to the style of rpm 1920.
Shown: rpm 5200
